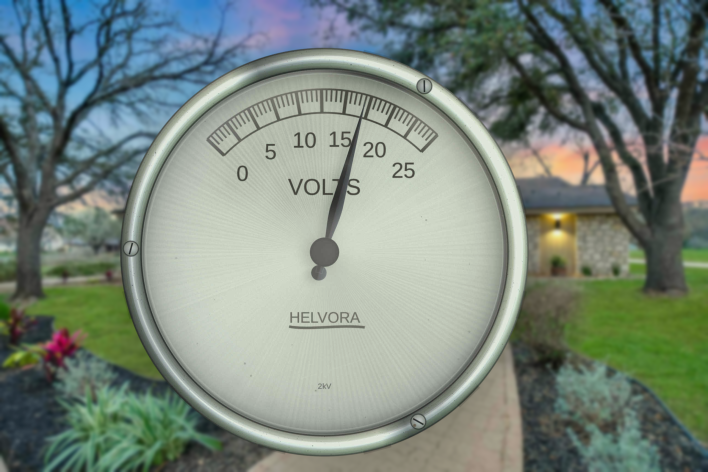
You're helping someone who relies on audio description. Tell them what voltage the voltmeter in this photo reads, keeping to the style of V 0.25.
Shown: V 17
